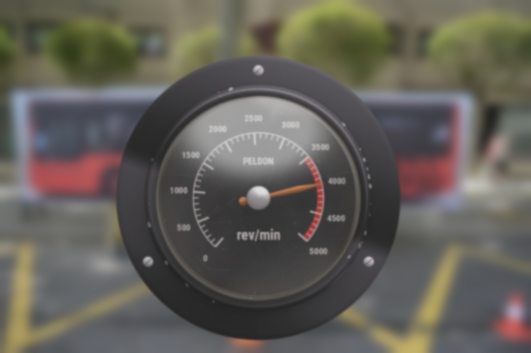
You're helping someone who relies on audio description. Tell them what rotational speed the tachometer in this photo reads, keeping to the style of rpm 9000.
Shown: rpm 4000
